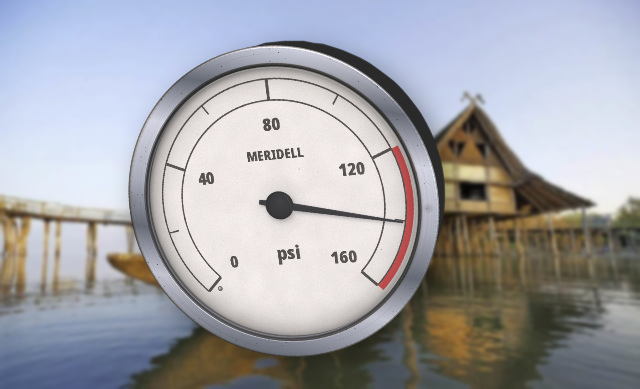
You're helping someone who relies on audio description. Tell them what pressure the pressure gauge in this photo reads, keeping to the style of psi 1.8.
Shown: psi 140
